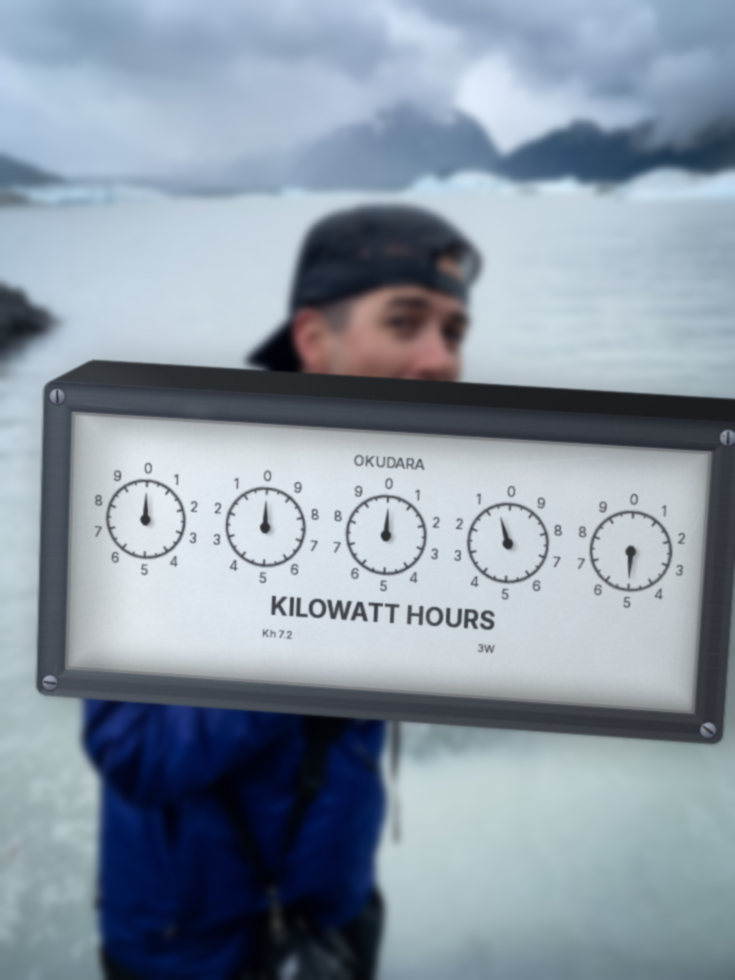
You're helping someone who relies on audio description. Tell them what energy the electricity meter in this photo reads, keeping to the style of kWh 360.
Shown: kWh 5
